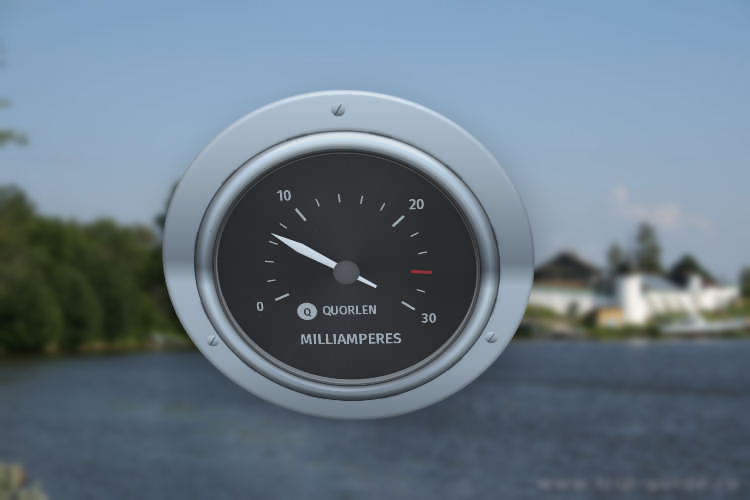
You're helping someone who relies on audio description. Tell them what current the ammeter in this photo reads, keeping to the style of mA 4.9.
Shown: mA 7
